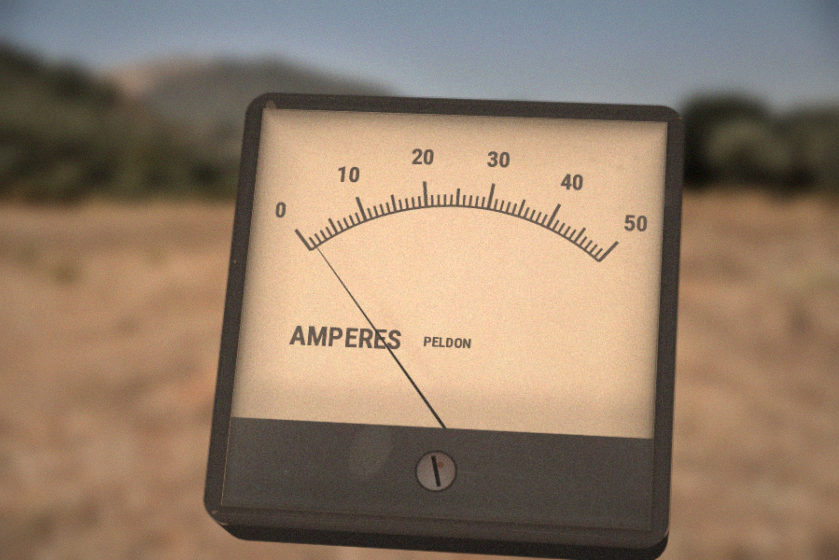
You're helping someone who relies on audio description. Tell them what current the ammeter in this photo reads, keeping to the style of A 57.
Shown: A 1
